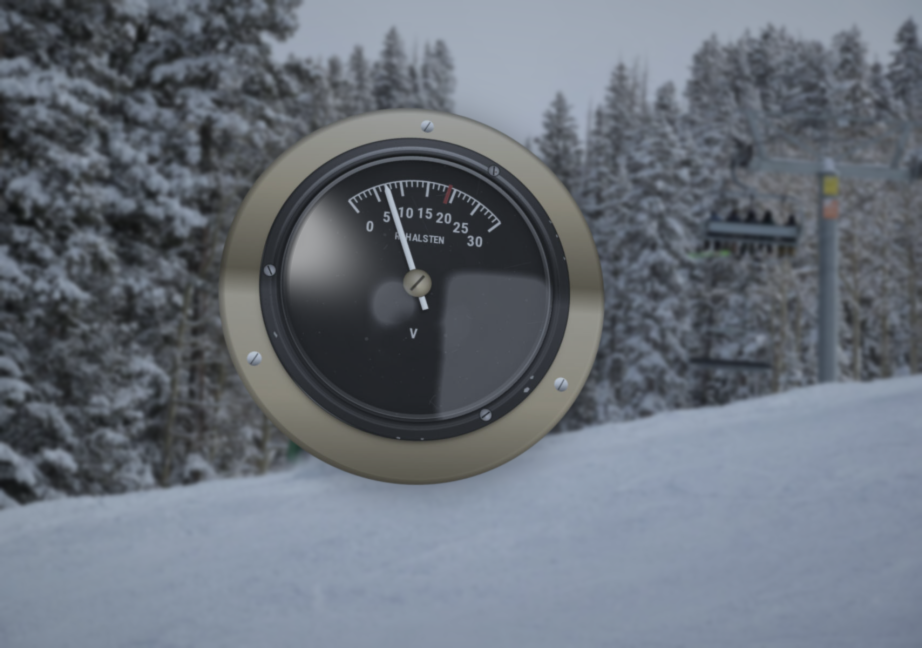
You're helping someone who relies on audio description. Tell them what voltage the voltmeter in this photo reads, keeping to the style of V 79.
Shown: V 7
